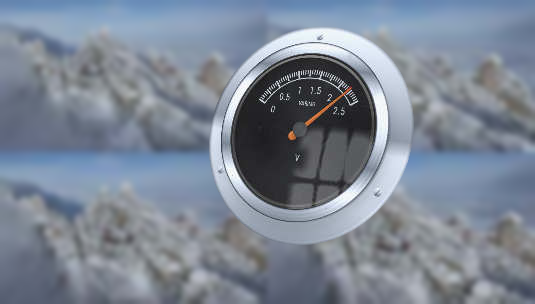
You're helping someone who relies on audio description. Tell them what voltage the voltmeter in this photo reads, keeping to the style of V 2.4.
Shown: V 2.25
